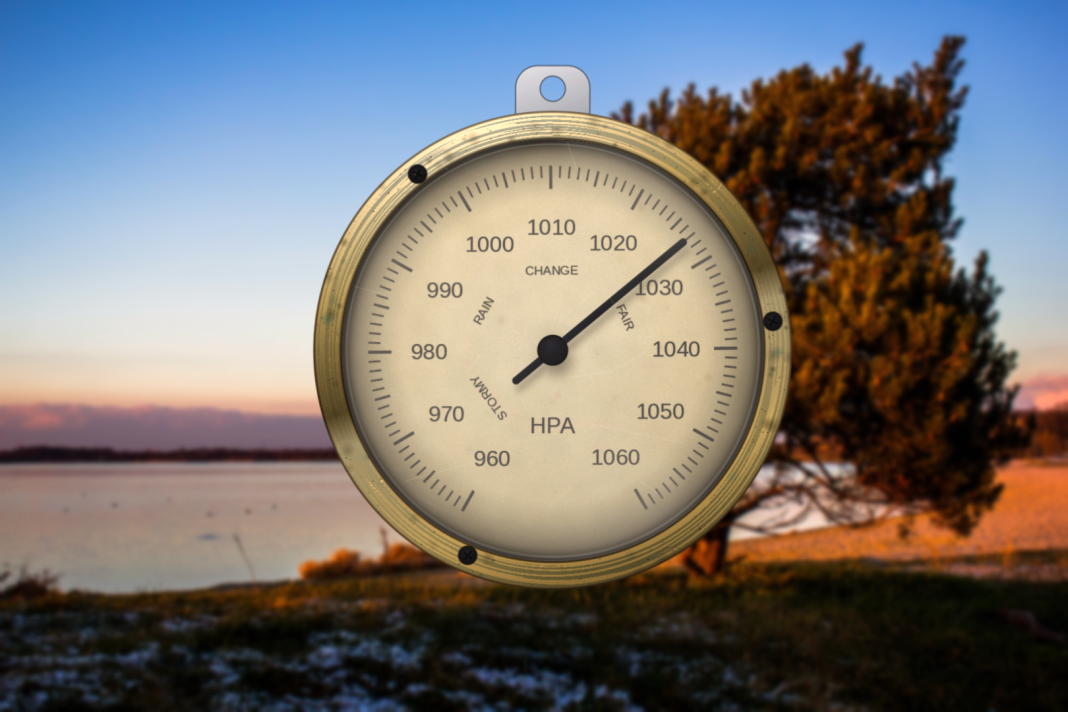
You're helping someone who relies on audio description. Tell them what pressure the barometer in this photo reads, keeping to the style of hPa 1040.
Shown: hPa 1027
